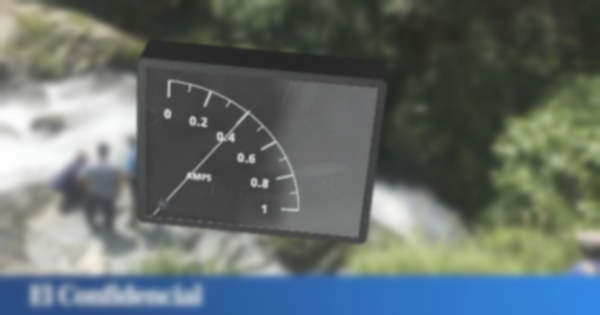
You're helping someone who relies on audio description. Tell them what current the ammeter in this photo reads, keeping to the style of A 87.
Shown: A 0.4
